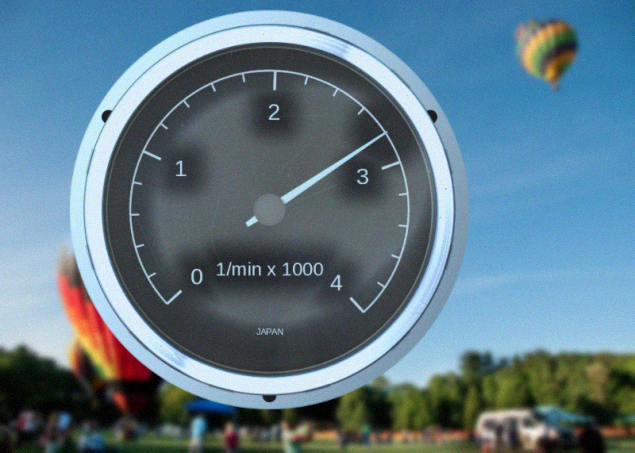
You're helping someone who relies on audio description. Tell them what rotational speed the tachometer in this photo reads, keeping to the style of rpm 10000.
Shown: rpm 2800
